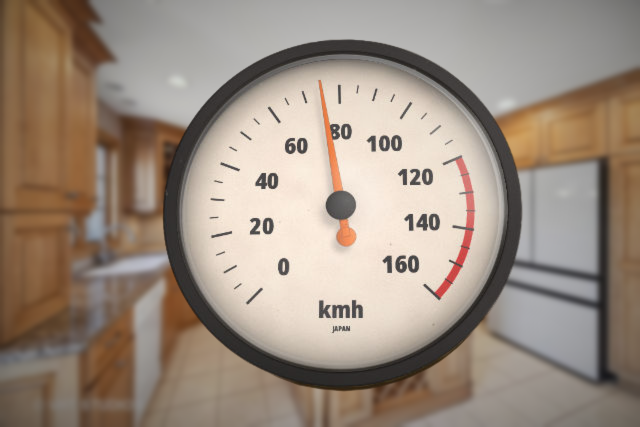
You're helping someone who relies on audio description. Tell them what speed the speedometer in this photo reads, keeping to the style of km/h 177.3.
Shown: km/h 75
